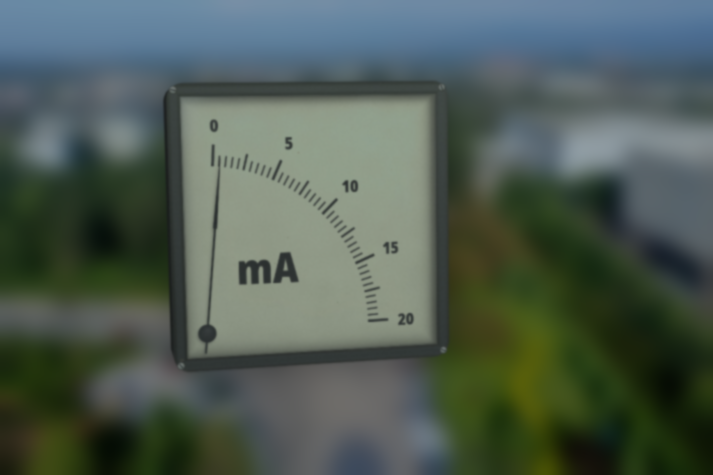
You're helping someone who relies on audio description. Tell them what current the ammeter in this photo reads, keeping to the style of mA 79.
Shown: mA 0.5
